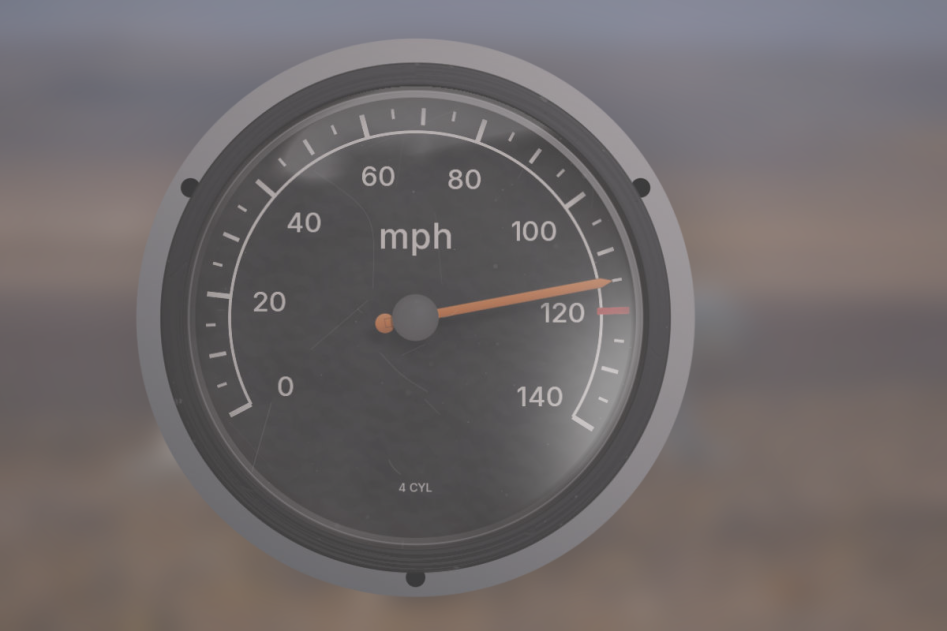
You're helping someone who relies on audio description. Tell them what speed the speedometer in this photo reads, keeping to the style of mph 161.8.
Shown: mph 115
